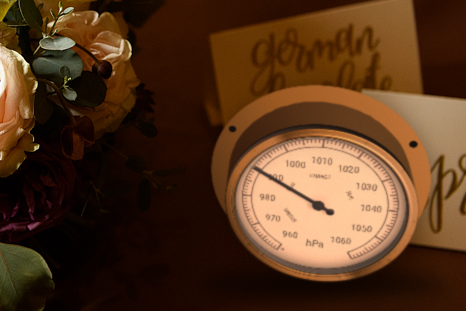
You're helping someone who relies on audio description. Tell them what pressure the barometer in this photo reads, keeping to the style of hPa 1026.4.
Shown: hPa 990
